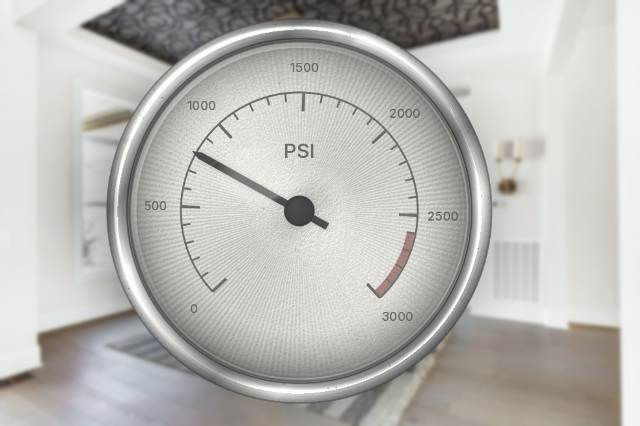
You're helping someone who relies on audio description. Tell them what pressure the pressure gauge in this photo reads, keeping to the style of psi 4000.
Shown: psi 800
